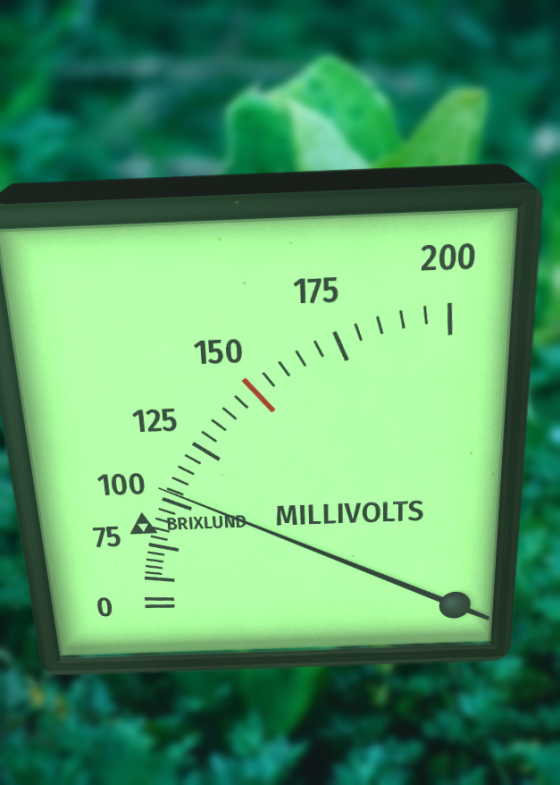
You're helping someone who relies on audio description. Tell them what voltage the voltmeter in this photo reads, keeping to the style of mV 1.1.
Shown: mV 105
